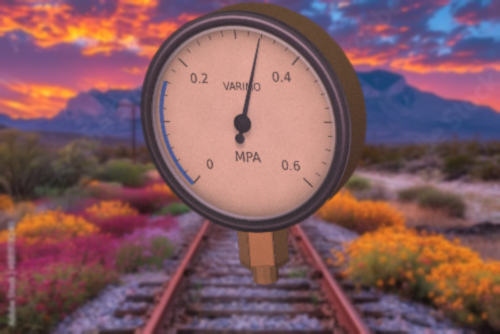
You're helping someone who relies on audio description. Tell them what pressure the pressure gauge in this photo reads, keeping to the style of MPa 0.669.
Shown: MPa 0.34
